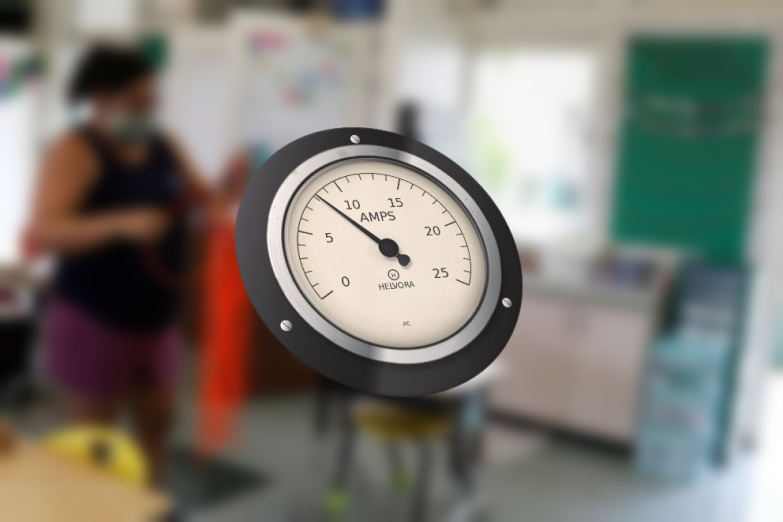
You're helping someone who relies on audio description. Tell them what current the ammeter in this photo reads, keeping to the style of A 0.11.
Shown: A 8
